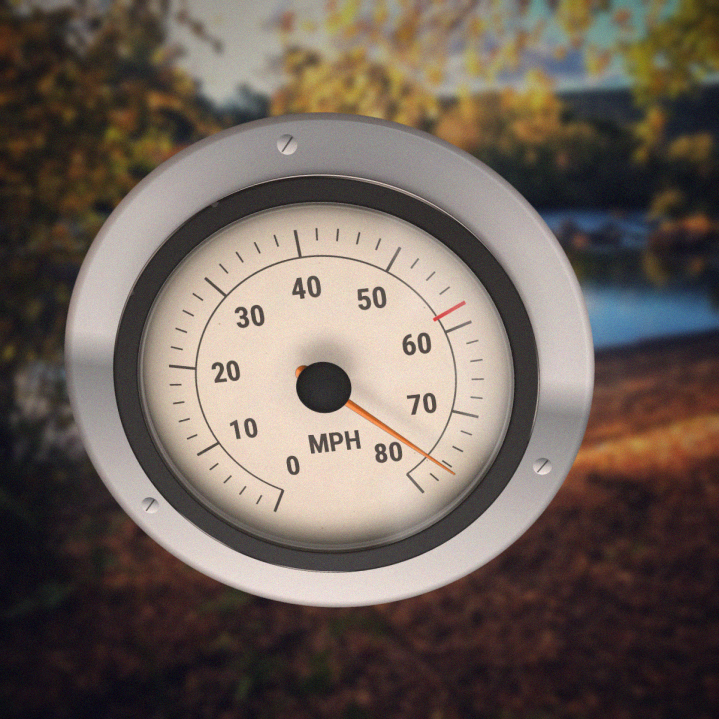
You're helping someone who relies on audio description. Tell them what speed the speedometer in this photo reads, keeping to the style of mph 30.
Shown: mph 76
